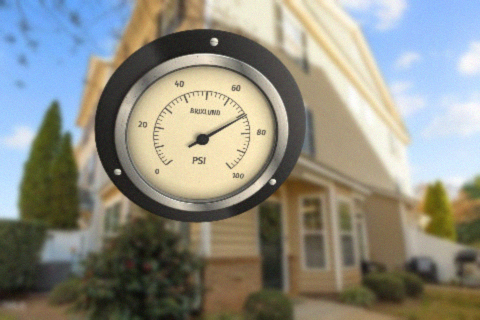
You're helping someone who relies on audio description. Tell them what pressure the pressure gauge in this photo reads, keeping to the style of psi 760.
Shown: psi 70
